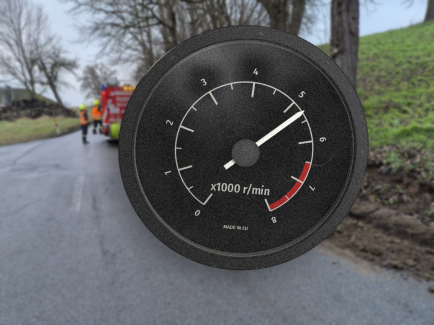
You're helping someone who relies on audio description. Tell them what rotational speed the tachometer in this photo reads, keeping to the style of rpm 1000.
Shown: rpm 5250
